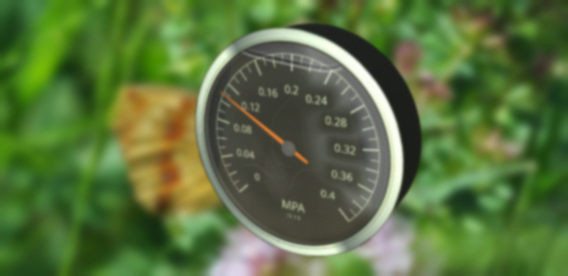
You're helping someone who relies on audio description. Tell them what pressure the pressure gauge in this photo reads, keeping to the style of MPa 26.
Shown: MPa 0.11
